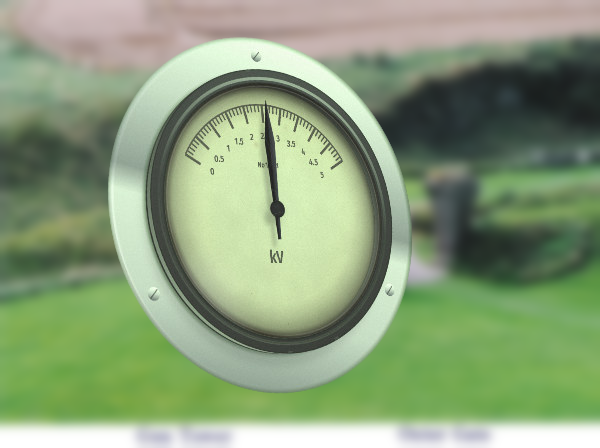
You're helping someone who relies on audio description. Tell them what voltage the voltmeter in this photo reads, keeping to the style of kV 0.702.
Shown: kV 2.5
